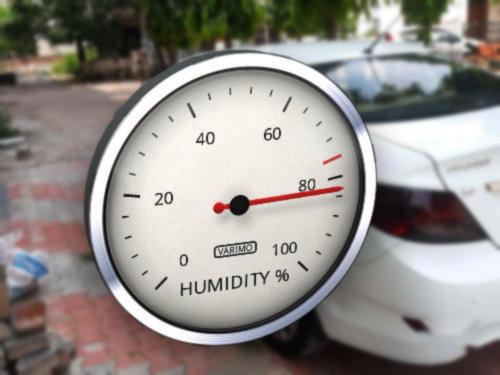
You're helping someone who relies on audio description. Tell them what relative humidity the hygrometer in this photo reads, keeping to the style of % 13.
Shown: % 82
